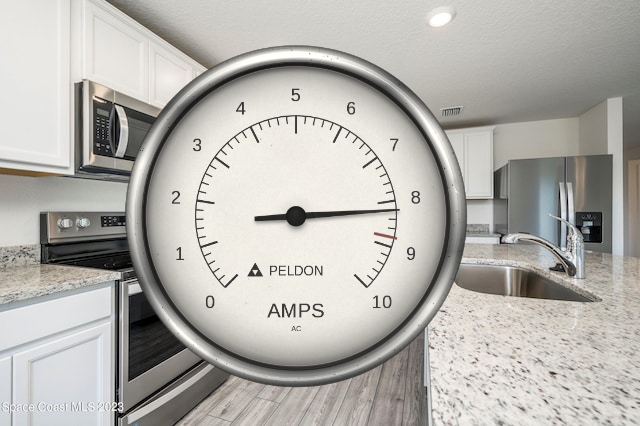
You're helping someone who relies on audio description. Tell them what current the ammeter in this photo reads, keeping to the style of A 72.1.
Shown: A 8.2
